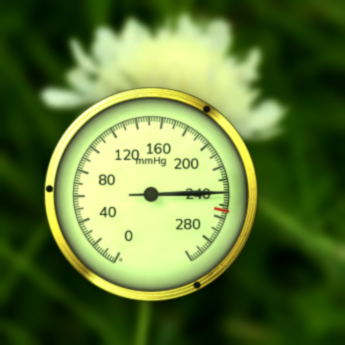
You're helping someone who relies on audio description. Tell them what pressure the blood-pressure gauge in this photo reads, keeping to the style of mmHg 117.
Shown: mmHg 240
